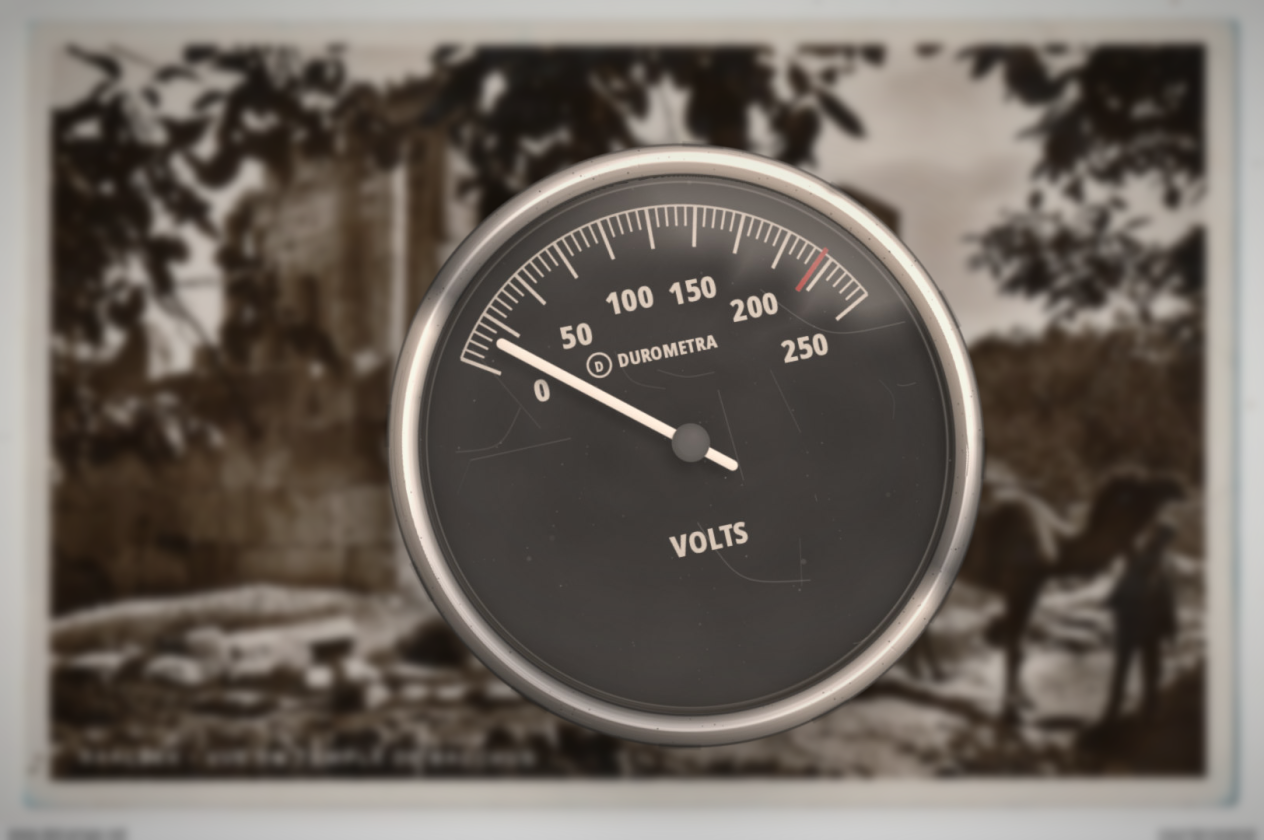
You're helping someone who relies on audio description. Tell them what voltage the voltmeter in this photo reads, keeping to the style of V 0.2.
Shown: V 15
